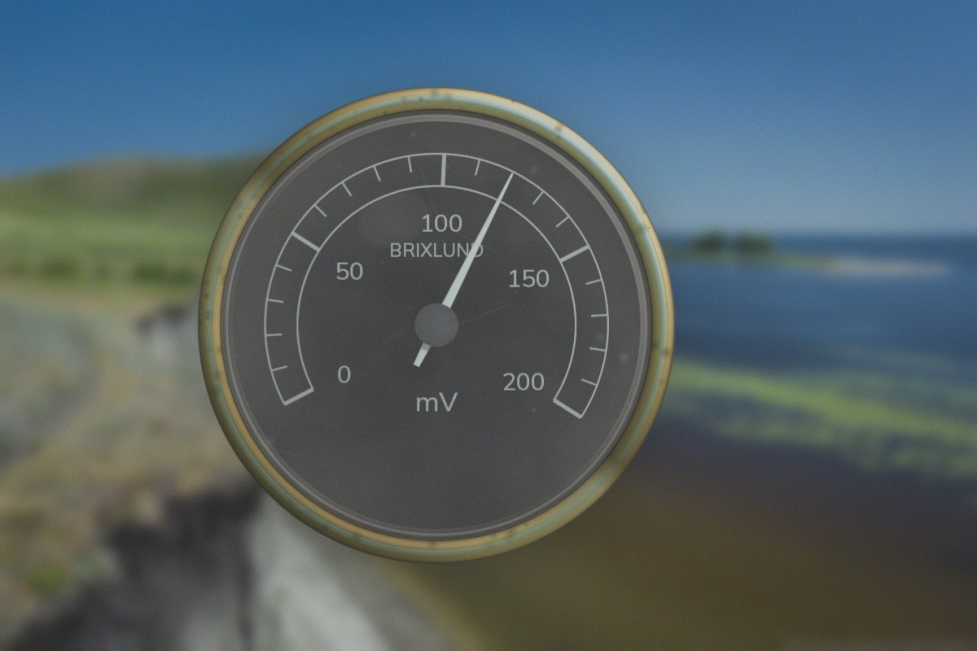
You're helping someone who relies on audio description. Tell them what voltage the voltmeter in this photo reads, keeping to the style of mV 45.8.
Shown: mV 120
